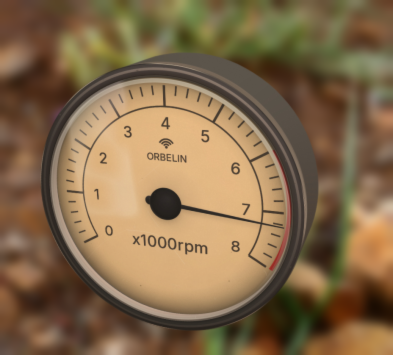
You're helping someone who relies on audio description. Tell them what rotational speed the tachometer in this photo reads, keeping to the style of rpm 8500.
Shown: rpm 7200
